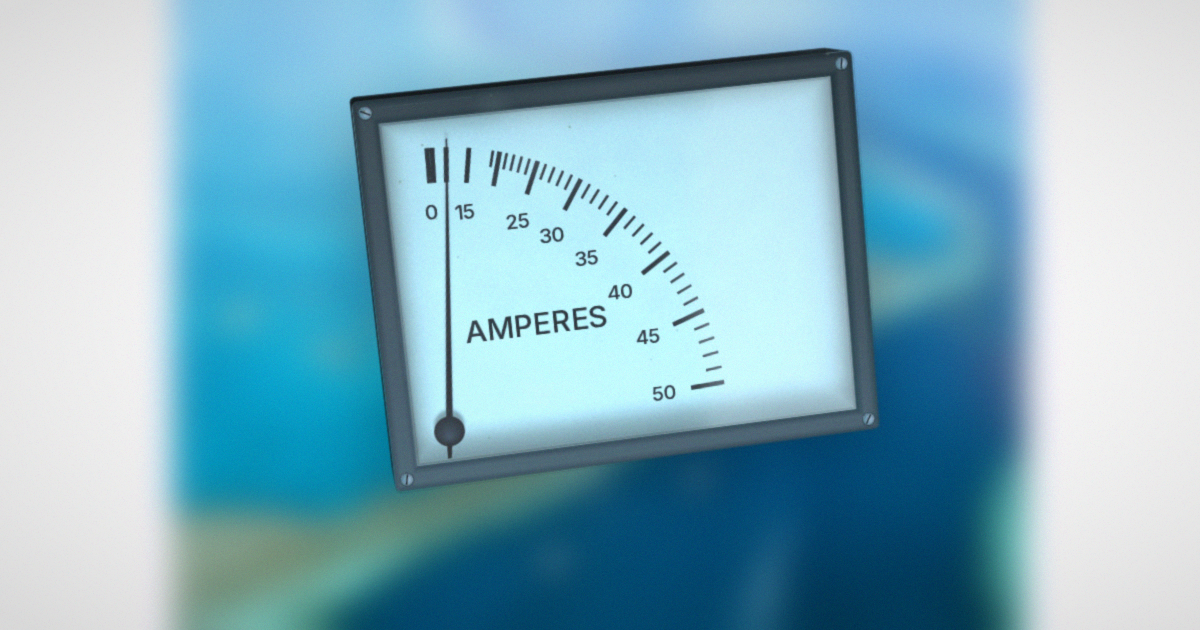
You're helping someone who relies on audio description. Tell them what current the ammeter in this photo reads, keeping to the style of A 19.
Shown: A 10
